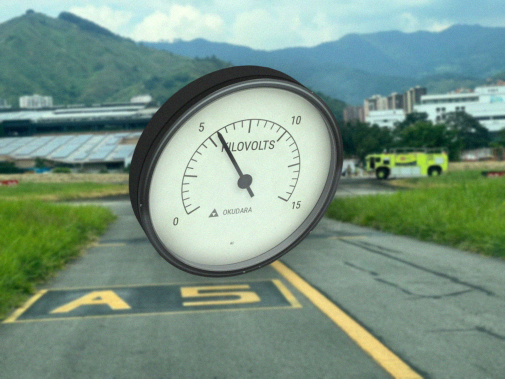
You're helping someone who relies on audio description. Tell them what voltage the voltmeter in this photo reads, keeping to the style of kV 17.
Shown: kV 5.5
